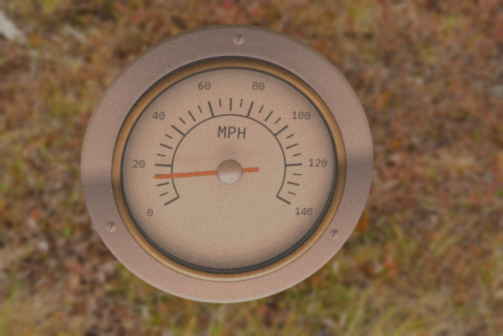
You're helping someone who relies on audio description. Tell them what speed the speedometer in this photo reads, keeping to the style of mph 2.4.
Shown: mph 15
